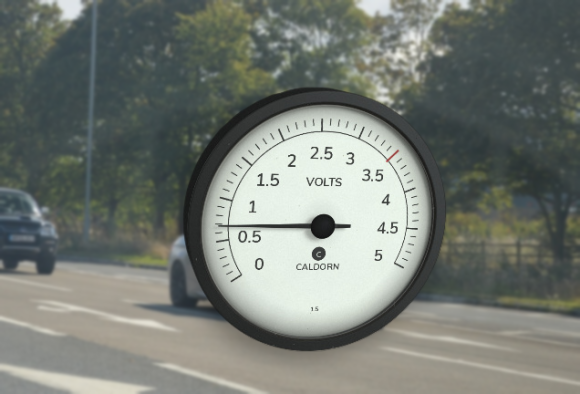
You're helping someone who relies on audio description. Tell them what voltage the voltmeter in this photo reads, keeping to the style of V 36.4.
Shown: V 0.7
